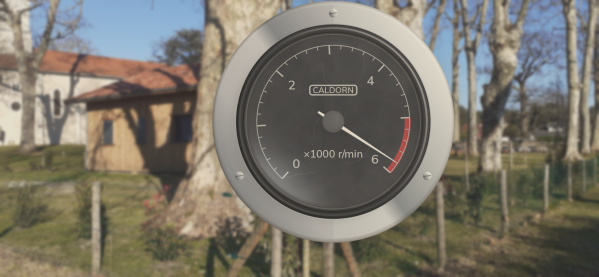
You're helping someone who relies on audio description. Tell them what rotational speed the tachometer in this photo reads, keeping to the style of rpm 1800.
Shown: rpm 5800
